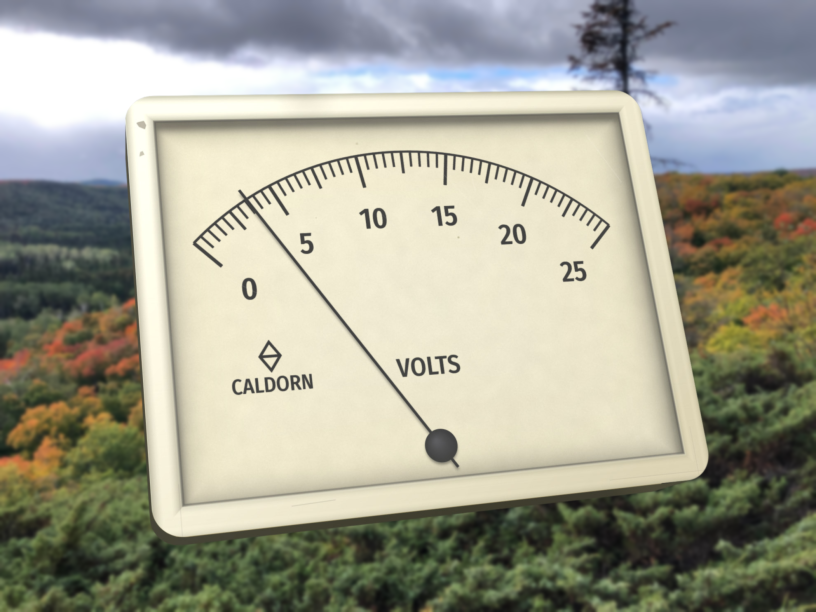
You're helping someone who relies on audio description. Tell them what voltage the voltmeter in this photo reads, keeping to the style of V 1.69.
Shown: V 3.5
